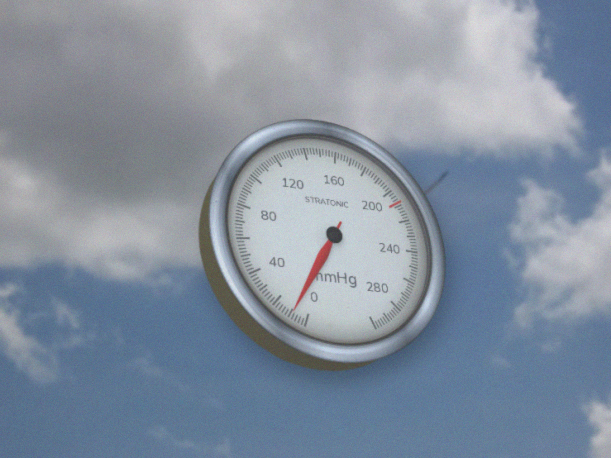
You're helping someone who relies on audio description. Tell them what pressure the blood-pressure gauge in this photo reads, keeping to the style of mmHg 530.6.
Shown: mmHg 10
